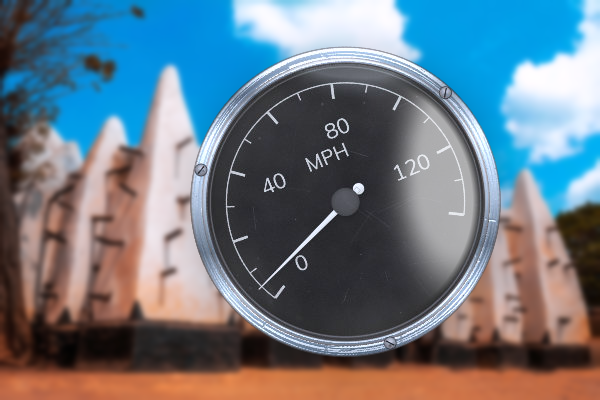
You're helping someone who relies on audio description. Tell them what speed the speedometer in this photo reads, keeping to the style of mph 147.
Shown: mph 5
